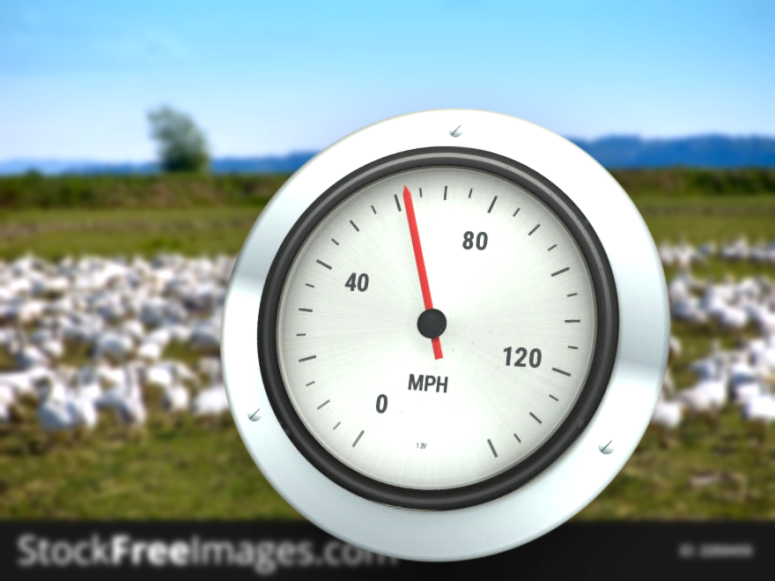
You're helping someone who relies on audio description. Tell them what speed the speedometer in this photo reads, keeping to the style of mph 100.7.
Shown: mph 62.5
